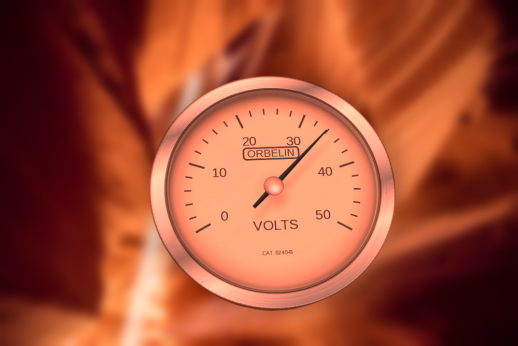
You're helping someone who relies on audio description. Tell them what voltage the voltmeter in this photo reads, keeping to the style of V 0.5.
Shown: V 34
